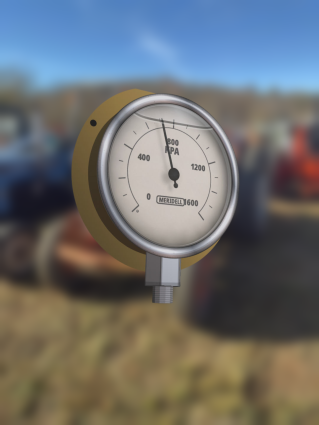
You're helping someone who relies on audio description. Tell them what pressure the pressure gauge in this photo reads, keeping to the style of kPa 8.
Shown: kPa 700
